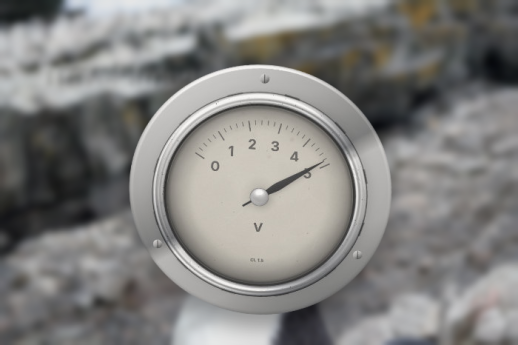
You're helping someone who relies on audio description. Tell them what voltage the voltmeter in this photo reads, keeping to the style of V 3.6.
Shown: V 4.8
